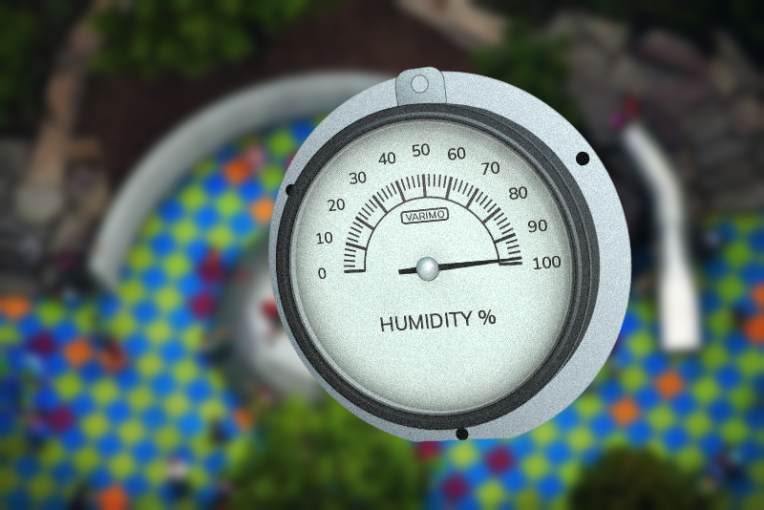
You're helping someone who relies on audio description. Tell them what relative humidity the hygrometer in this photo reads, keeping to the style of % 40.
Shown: % 98
